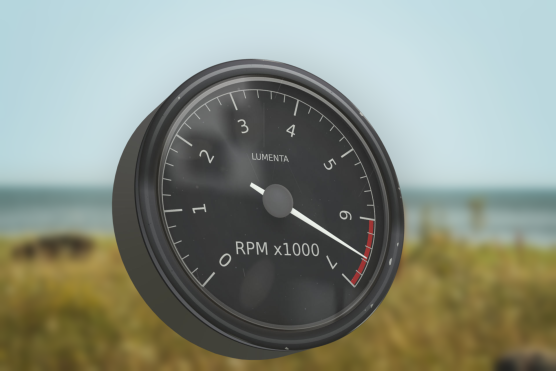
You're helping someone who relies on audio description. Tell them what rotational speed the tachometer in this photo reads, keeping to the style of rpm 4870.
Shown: rpm 6600
